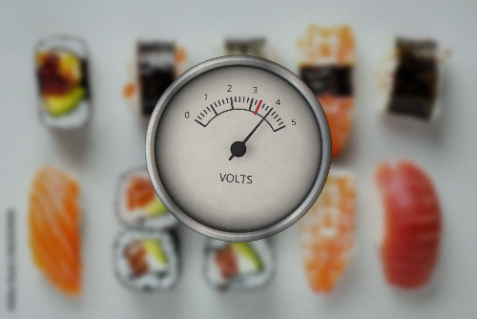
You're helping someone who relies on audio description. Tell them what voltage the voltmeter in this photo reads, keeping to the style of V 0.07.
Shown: V 4
